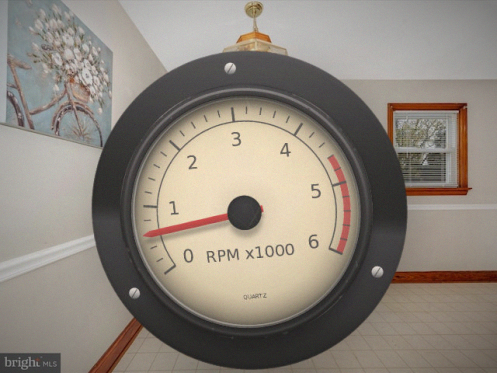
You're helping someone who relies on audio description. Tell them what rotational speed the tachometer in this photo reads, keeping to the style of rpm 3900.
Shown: rpm 600
